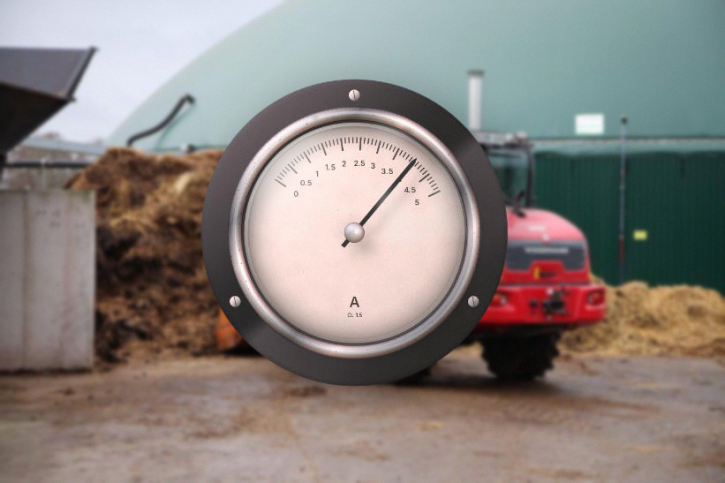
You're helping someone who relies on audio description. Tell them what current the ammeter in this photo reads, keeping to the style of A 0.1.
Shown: A 4
